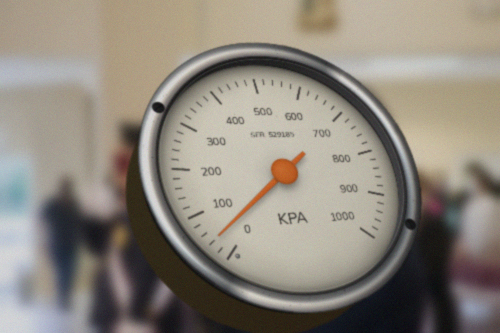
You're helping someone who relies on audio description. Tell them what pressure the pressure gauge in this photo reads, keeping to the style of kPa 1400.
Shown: kPa 40
